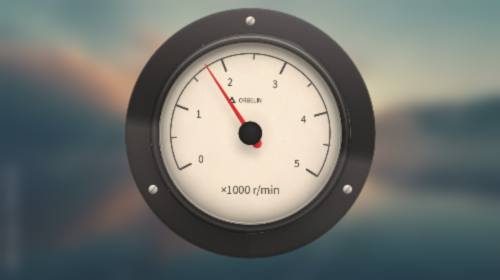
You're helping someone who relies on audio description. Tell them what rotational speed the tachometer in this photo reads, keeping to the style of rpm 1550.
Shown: rpm 1750
